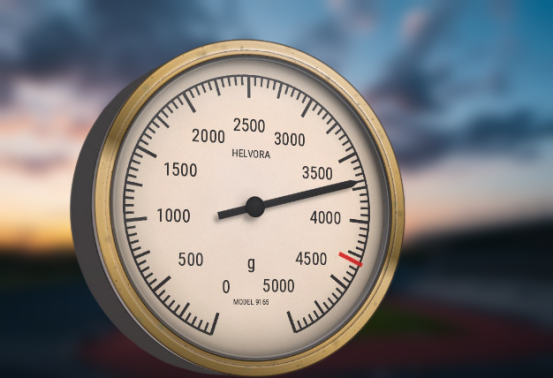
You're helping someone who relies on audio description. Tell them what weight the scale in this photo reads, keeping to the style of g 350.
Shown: g 3700
